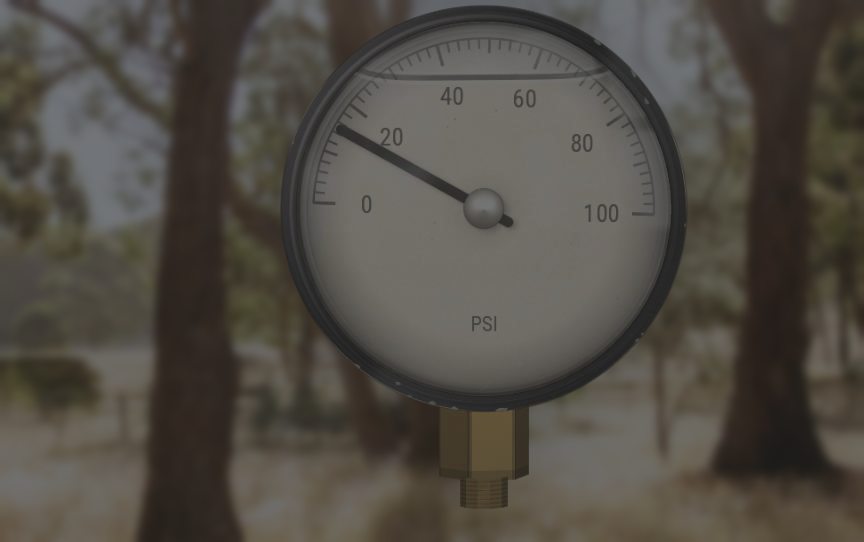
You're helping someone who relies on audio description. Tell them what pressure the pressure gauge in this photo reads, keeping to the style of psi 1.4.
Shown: psi 15
